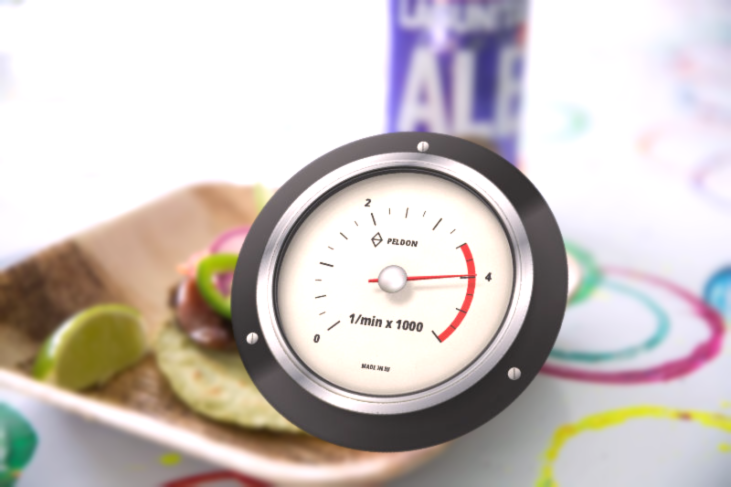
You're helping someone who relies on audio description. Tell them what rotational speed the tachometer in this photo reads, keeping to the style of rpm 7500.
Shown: rpm 4000
